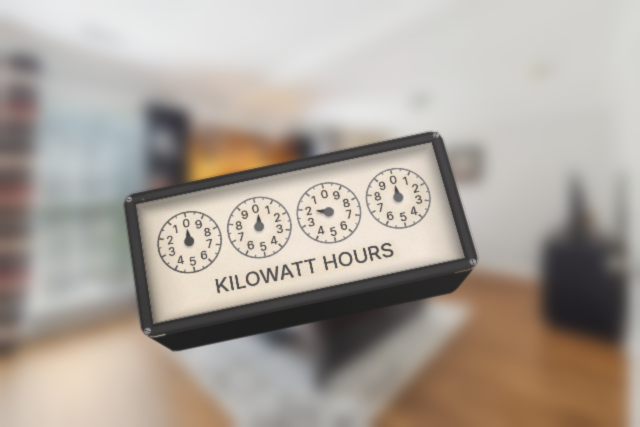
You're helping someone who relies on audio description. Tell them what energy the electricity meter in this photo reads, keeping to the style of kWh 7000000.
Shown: kWh 20
